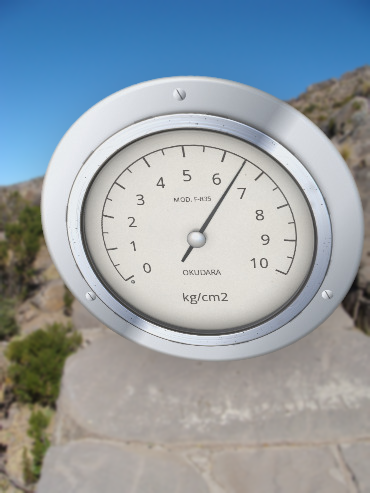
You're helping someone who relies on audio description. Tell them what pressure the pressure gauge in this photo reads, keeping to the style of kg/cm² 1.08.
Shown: kg/cm² 6.5
